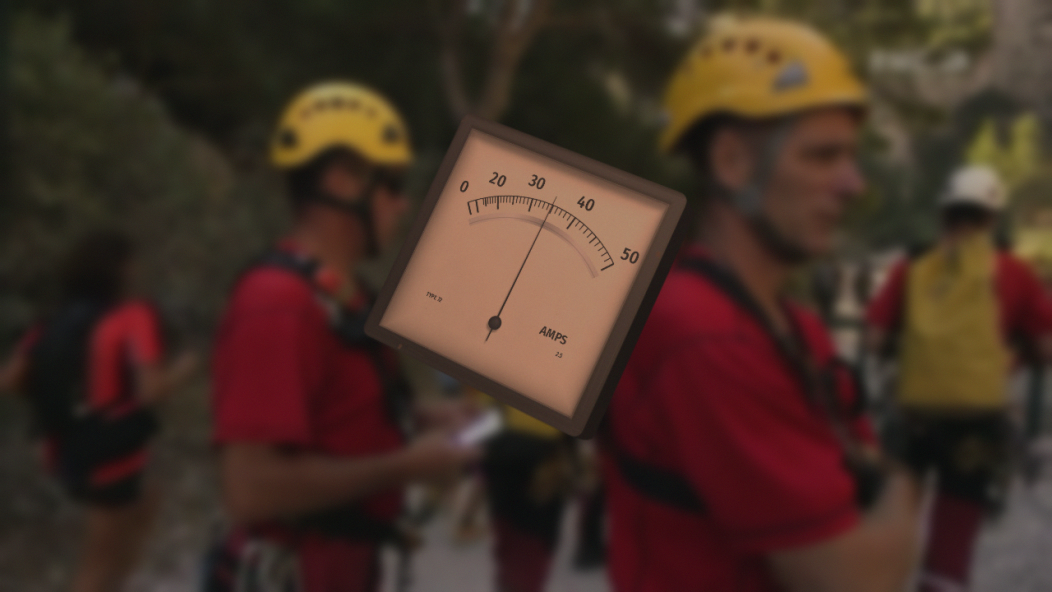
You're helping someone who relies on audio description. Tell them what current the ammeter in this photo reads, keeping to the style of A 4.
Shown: A 35
